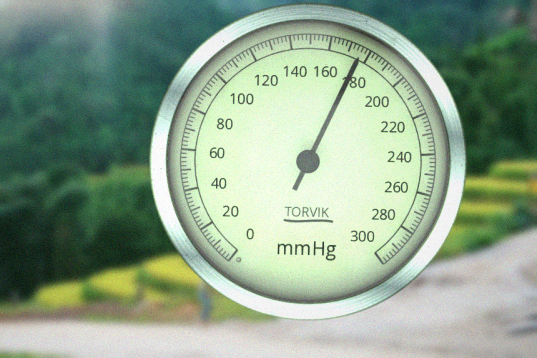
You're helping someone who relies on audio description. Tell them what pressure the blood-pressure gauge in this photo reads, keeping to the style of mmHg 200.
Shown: mmHg 176
